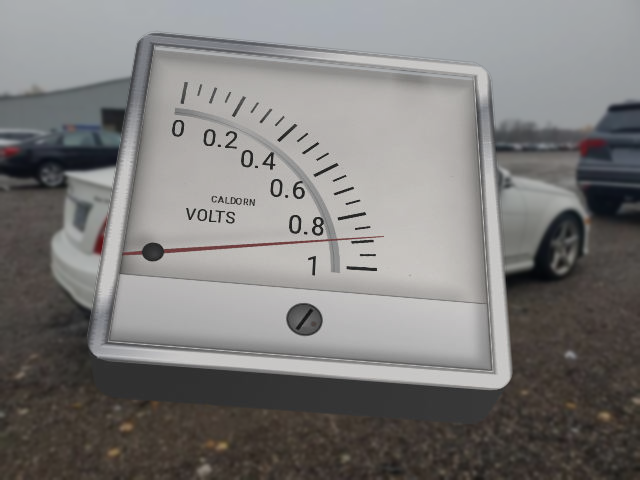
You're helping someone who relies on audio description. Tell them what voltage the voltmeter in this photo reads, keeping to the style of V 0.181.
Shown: V 0.9
